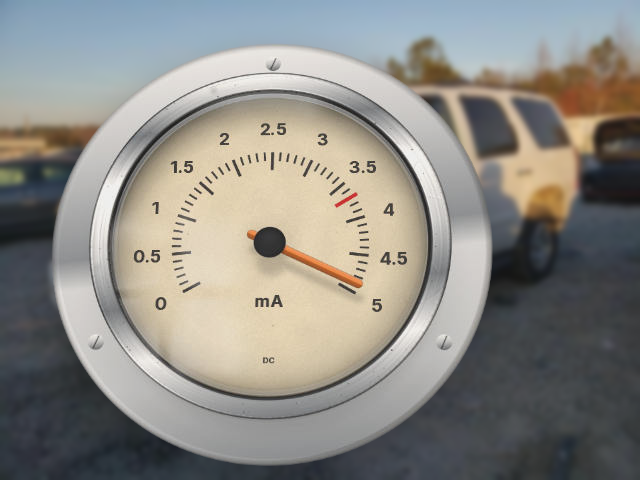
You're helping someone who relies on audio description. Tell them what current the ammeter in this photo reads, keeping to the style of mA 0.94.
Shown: mA 4.9
